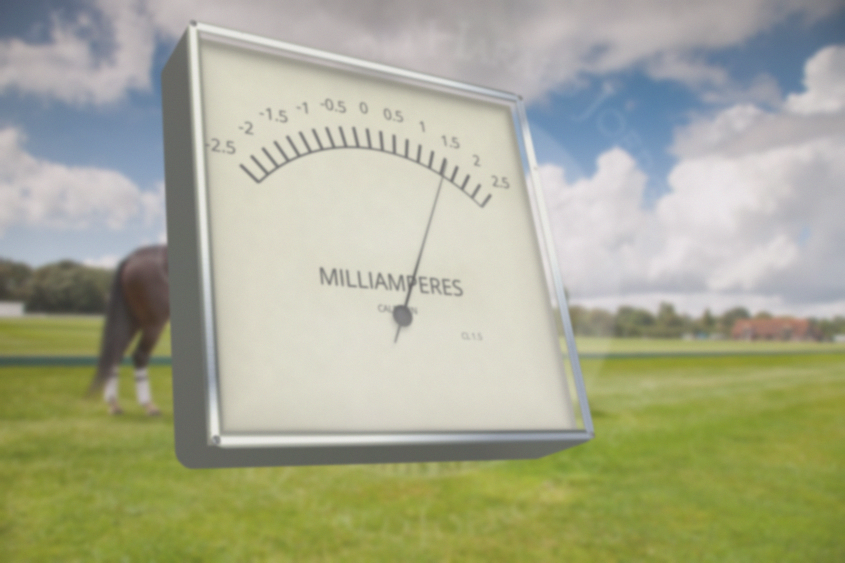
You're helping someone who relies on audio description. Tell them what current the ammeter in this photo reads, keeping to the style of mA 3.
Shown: mA 1.5
